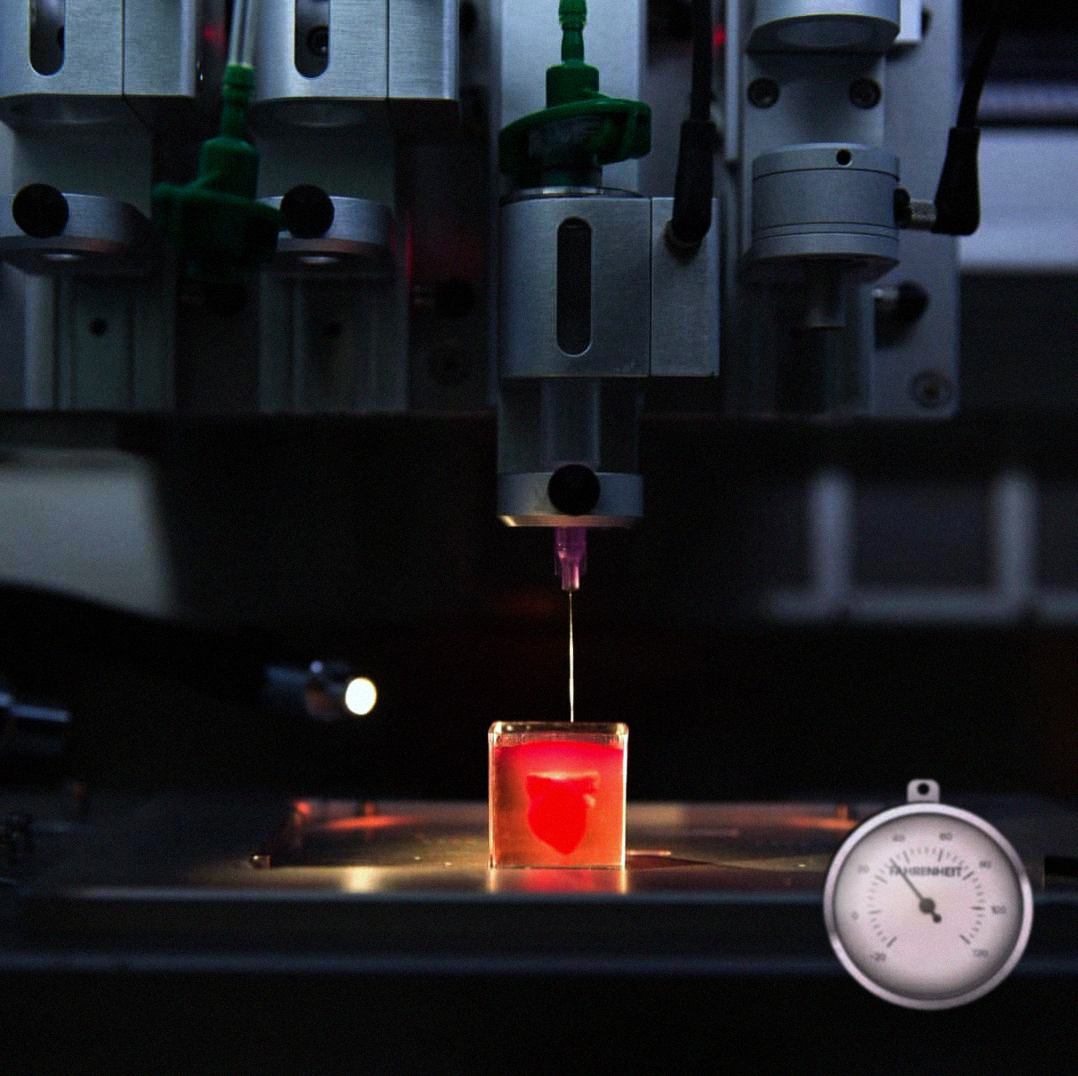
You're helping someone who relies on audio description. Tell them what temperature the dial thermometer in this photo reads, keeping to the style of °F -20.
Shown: °F 32
